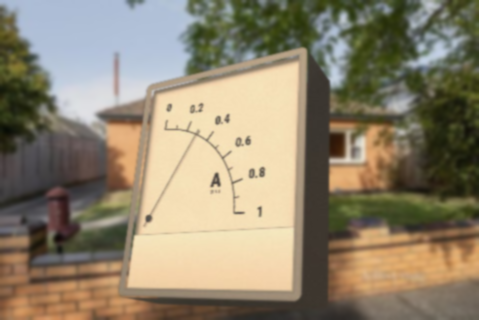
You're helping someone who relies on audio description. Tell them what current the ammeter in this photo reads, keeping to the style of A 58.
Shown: A 0.3
